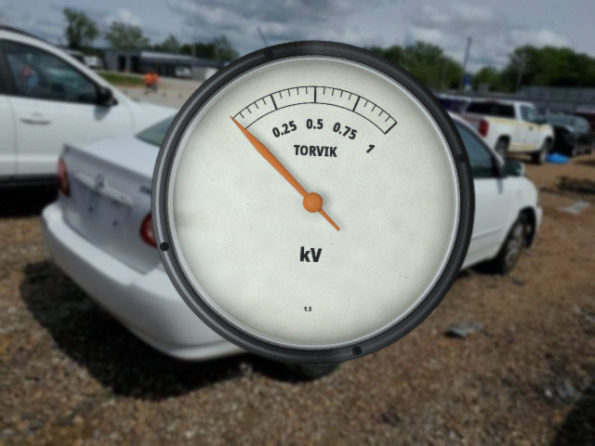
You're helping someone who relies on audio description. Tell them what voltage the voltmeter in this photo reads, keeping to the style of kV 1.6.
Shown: kV 0
